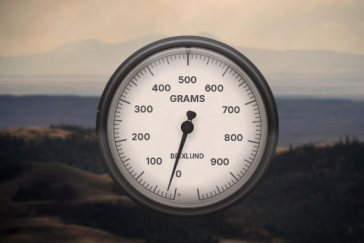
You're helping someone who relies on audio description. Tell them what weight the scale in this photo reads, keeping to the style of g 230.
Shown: g 20
